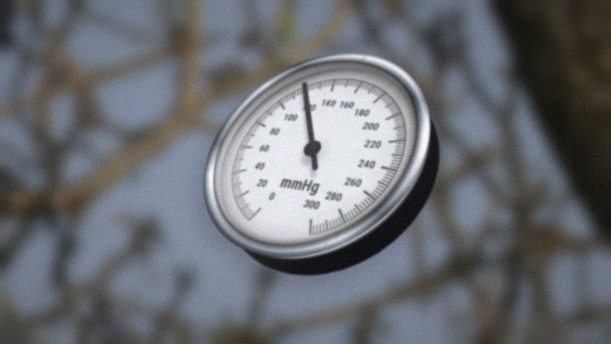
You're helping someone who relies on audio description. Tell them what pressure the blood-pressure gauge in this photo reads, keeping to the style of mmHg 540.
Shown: mmHg 120
